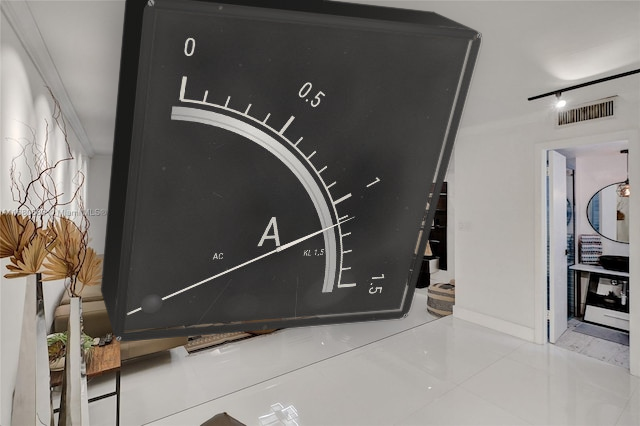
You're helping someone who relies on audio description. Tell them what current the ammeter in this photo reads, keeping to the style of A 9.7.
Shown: A 1.1
